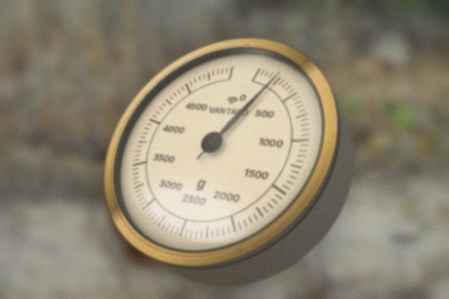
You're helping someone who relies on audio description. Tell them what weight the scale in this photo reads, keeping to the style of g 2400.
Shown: g 250
